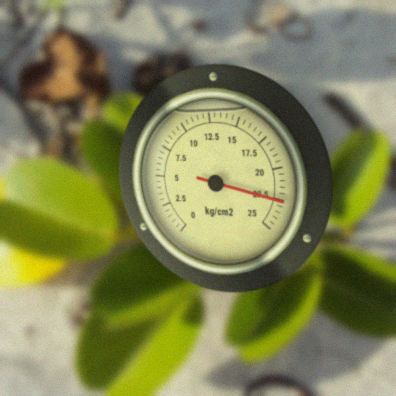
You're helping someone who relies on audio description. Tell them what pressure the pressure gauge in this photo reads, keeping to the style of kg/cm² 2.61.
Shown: kg/cm² 22.5
